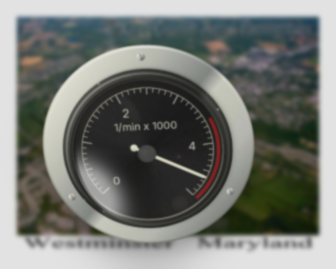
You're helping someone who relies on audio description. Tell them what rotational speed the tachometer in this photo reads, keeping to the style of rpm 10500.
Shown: rpm 4600
